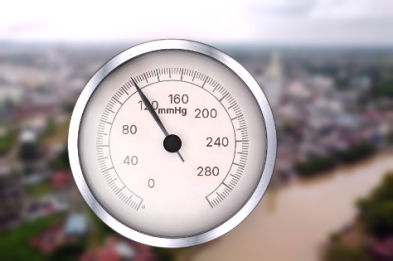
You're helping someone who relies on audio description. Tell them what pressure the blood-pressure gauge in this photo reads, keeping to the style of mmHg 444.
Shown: mmHg 120
